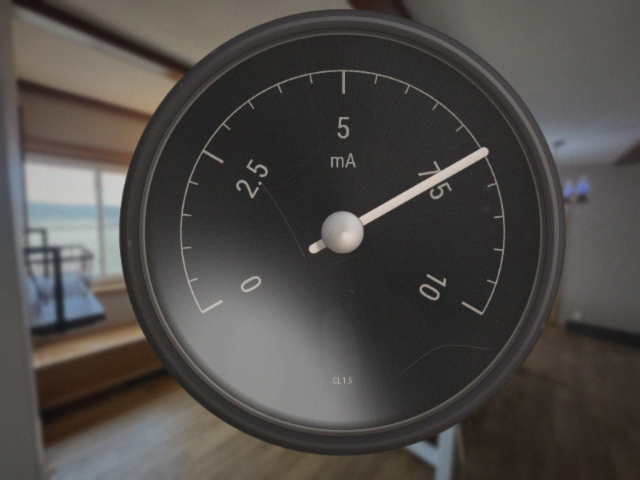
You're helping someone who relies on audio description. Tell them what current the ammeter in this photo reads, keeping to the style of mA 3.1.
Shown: mA 7.5
